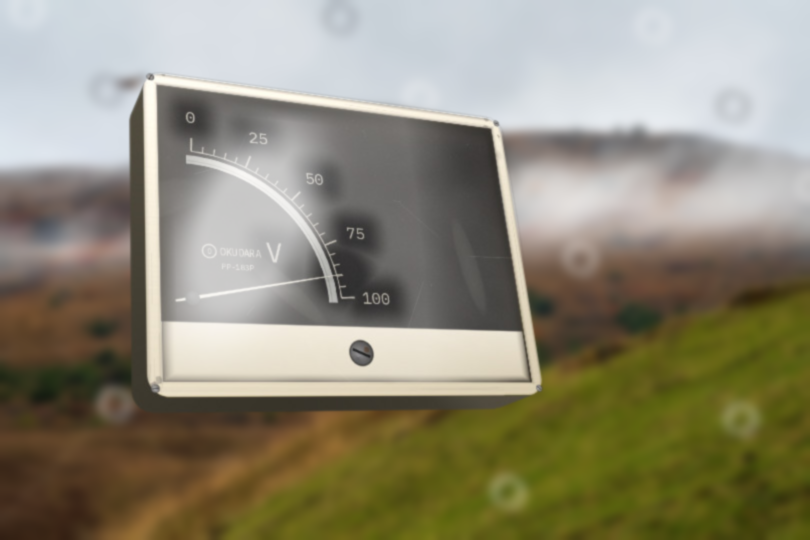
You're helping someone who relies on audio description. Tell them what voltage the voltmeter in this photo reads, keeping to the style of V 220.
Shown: V 90
